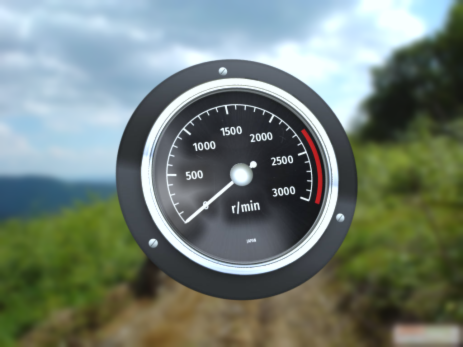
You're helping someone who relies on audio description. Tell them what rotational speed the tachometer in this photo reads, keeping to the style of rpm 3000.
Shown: rpm 0
